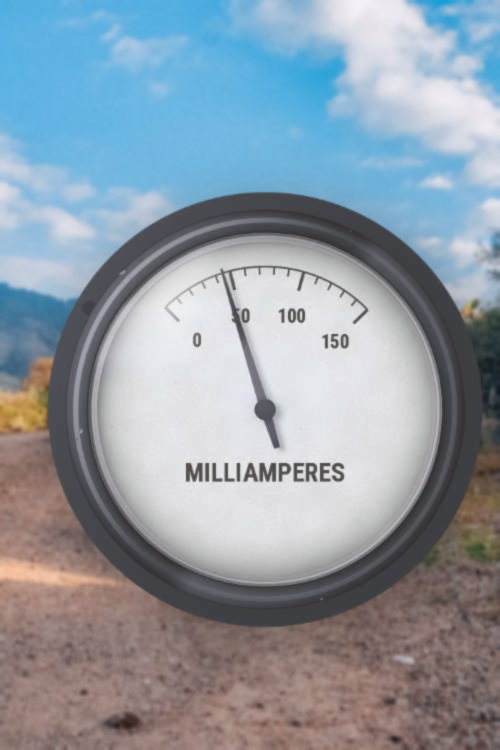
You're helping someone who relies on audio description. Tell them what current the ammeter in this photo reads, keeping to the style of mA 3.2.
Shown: mA 45
